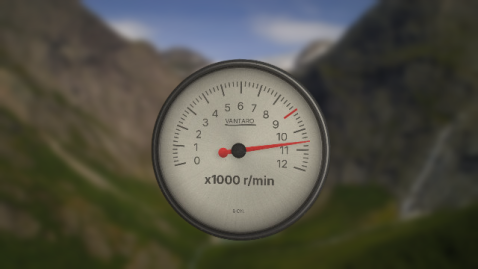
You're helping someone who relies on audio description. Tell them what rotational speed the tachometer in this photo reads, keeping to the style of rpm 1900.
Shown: rpm 10600
